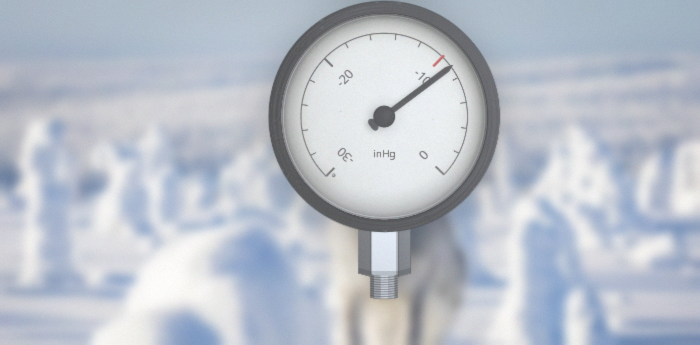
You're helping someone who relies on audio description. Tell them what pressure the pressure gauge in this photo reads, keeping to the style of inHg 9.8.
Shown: inHg -9
